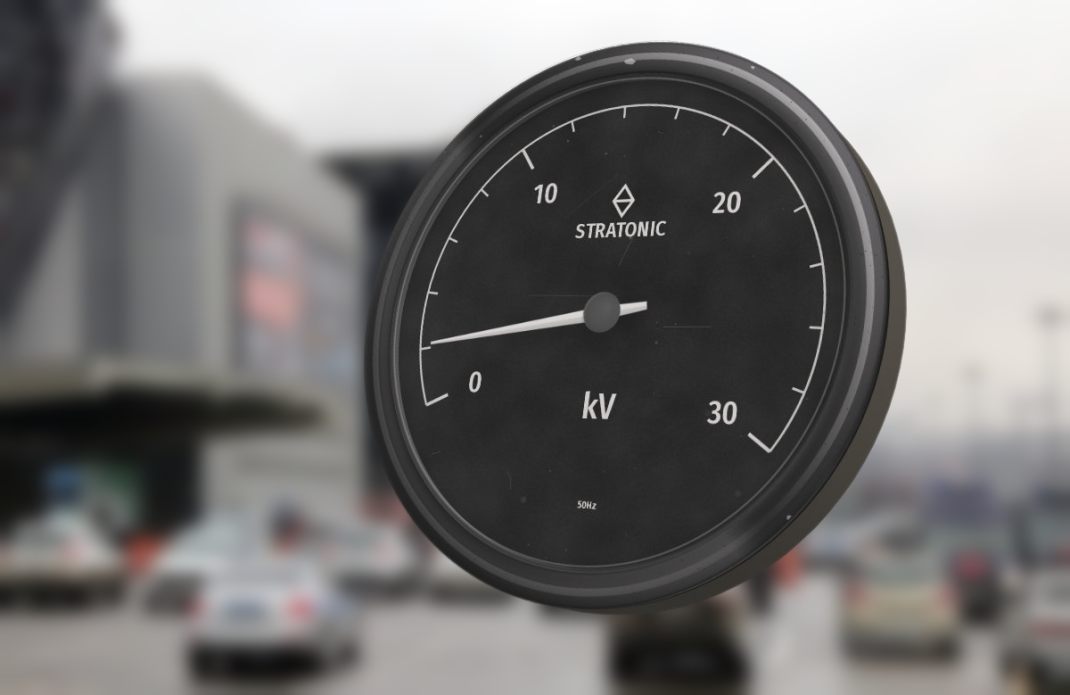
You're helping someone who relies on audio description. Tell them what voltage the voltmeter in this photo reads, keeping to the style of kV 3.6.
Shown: kV 2
